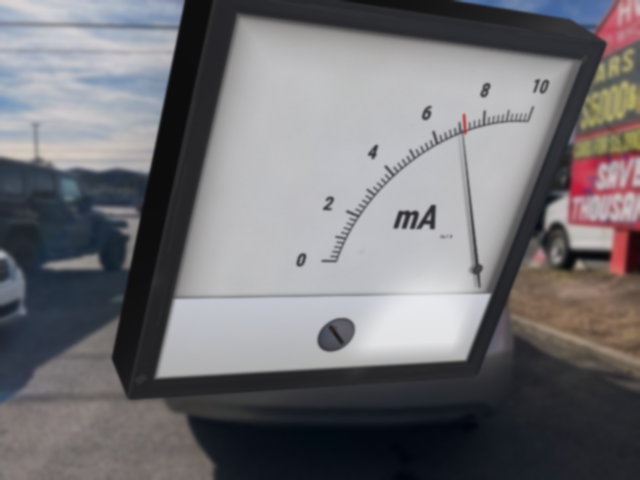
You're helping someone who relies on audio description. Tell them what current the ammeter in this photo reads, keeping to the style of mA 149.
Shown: mA 7
